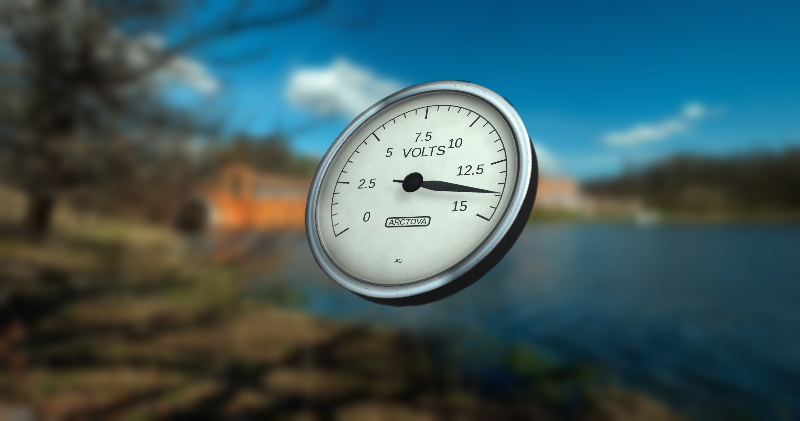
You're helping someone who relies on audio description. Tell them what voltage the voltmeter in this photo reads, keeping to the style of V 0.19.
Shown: V 14
